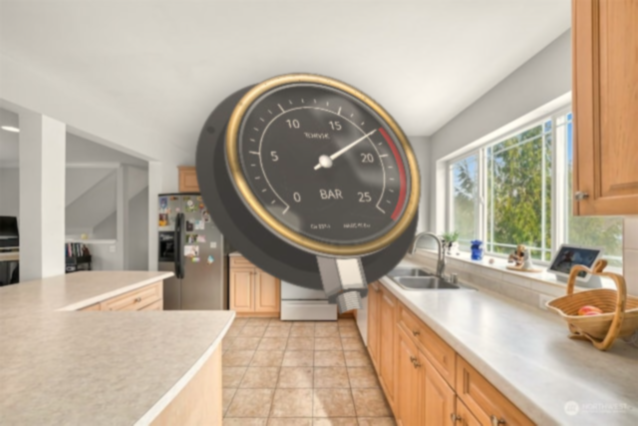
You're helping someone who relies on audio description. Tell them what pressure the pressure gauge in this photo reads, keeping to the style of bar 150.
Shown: bar 18
